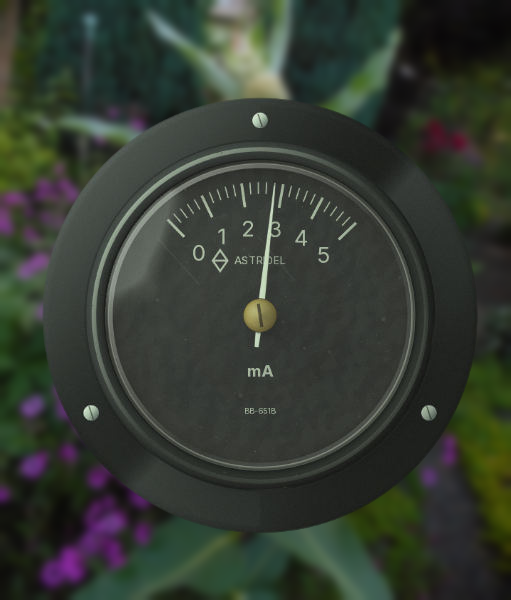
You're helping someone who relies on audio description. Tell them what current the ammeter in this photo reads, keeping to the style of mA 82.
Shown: mA 2.8
